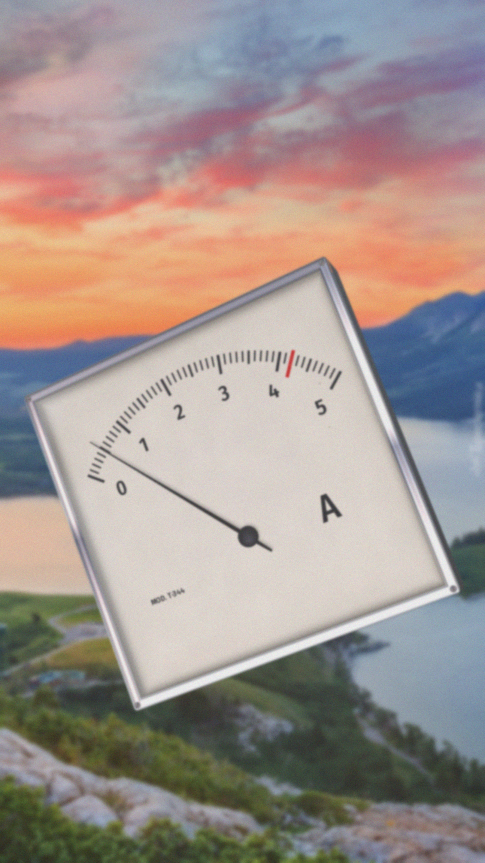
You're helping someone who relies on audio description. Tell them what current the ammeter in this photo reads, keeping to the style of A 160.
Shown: A 0.5
